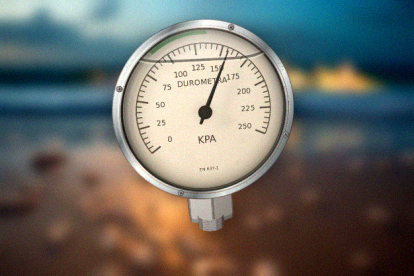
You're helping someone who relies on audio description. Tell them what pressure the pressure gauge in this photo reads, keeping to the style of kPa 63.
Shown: kPa 155
